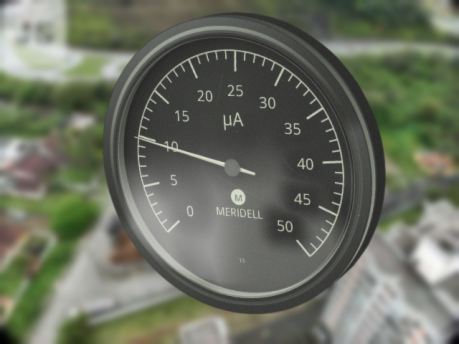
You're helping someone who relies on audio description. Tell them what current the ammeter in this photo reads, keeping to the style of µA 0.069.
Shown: µA 10
